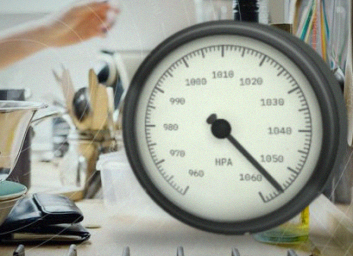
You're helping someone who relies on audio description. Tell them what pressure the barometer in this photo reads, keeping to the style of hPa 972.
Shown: hPa 1055
